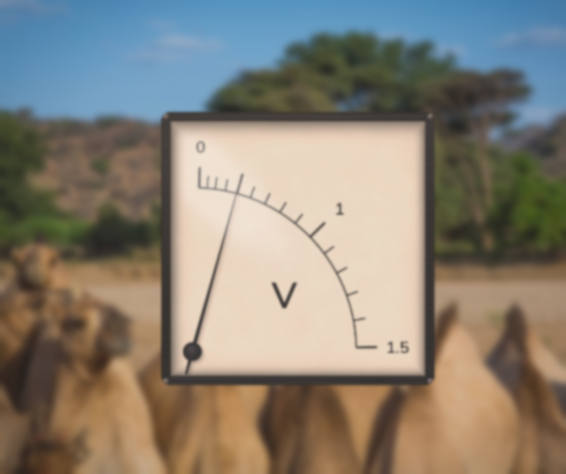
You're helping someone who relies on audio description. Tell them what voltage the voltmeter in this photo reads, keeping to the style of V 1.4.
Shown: V 0.5
